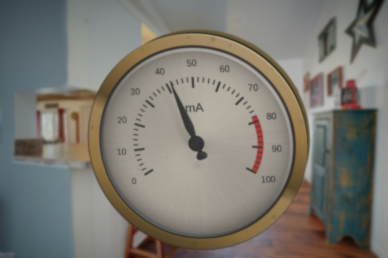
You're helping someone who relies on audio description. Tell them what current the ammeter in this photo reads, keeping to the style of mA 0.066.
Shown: mA 42
